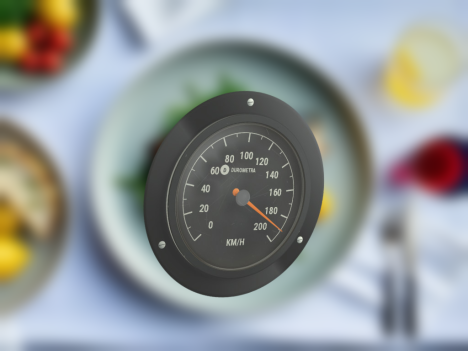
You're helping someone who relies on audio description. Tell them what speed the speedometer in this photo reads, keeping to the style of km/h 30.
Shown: km/h 190
